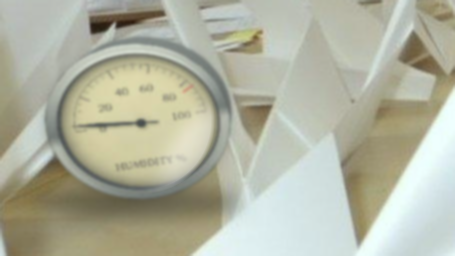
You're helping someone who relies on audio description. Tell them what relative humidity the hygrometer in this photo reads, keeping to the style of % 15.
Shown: % 4
